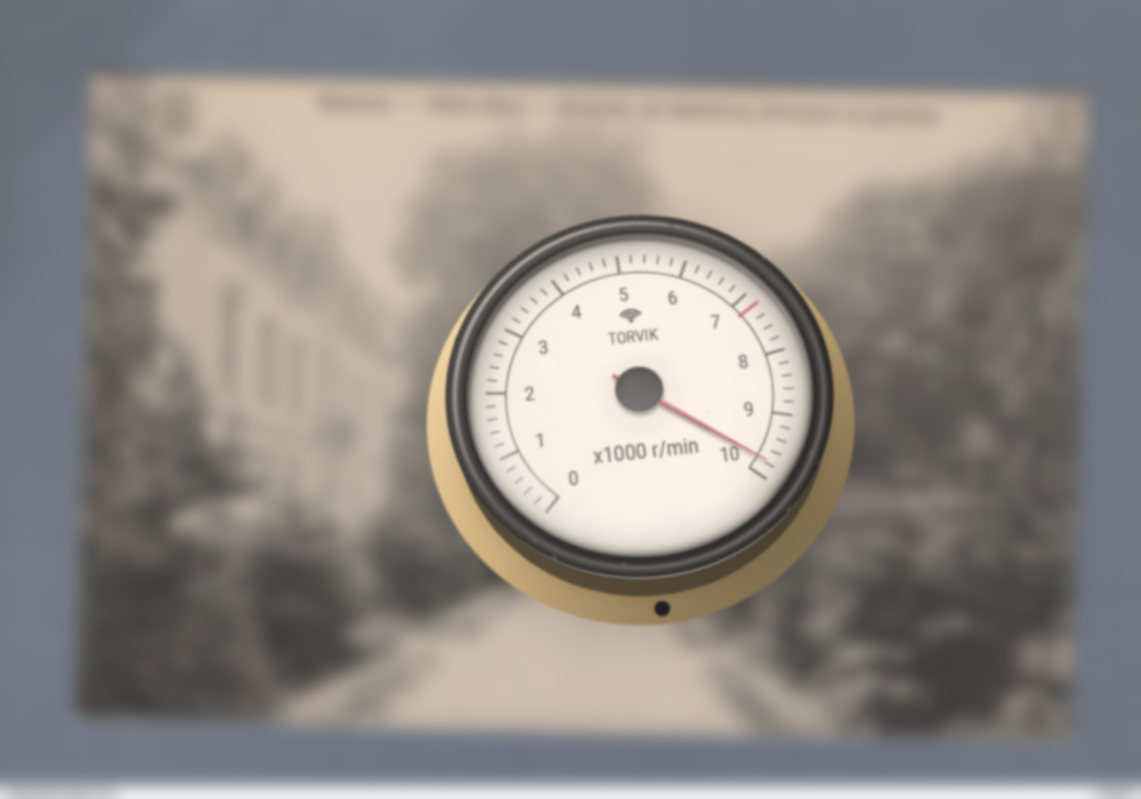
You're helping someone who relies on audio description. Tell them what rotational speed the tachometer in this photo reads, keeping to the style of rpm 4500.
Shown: rpm 9800
